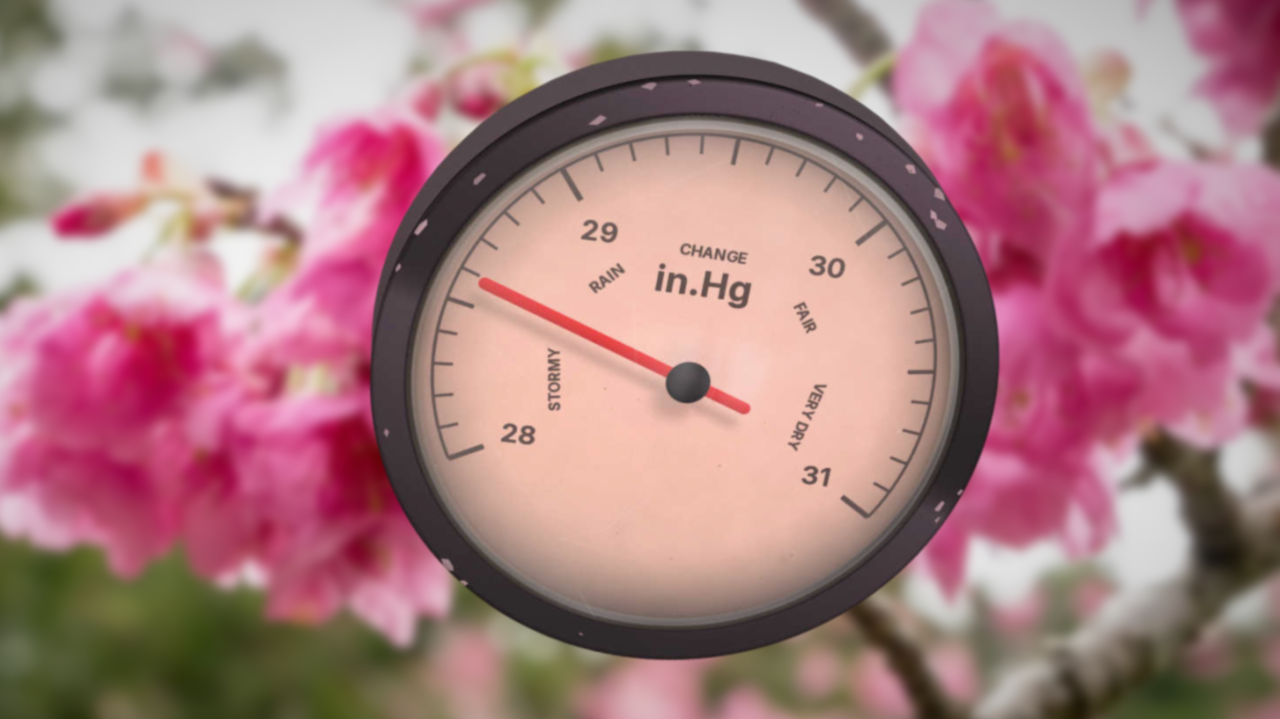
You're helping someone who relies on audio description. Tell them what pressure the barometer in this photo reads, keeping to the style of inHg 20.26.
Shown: inHg 28.6
